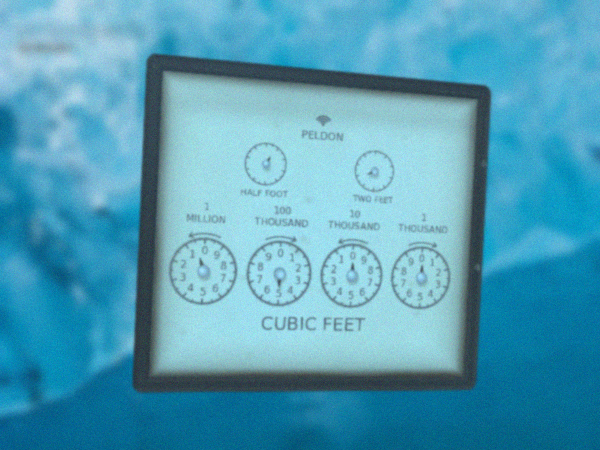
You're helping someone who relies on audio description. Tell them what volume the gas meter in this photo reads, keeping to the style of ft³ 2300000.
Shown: ft³ 50000
